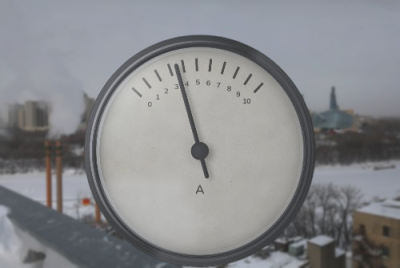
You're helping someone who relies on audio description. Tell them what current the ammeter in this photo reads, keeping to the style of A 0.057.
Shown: A 3.5
